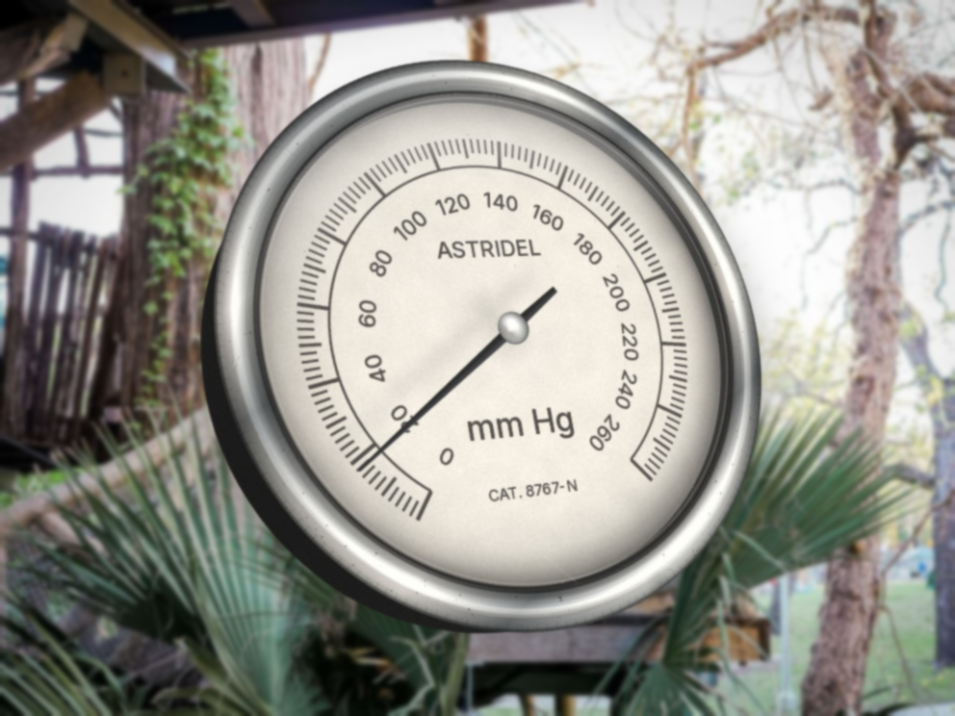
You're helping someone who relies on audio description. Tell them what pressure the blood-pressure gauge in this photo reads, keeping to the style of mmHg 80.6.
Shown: mmHg 18
